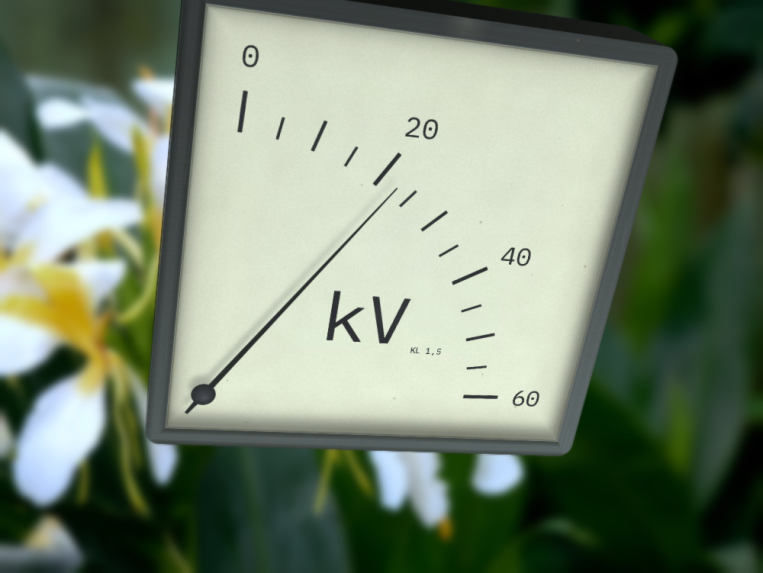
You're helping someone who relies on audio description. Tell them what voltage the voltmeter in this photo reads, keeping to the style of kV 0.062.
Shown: kV 22.5
